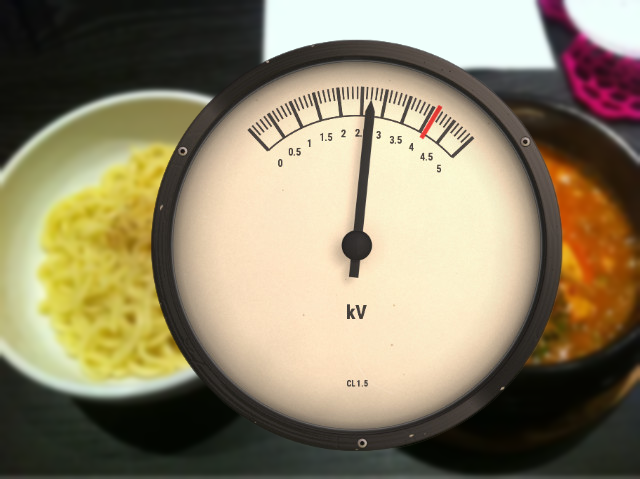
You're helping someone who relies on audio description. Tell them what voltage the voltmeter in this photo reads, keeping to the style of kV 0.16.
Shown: kV 2.7
